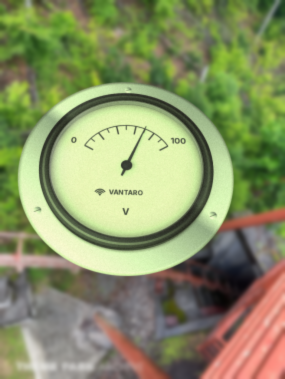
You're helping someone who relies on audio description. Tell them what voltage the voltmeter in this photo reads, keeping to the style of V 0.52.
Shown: V 70
